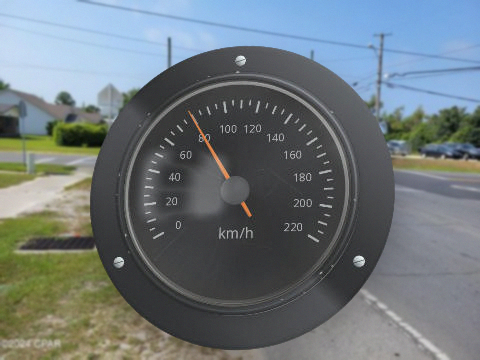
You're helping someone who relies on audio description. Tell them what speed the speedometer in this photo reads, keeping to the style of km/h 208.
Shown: km/h 80
